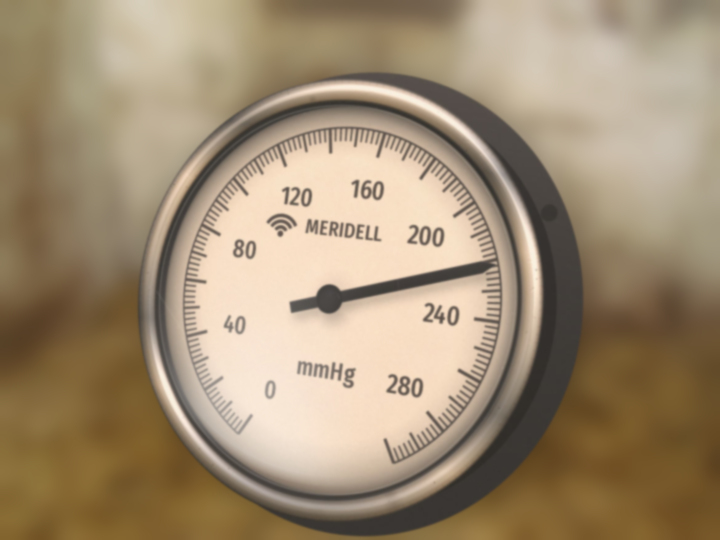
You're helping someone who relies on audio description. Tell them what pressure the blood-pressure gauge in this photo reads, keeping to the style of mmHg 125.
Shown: mmHg 222
